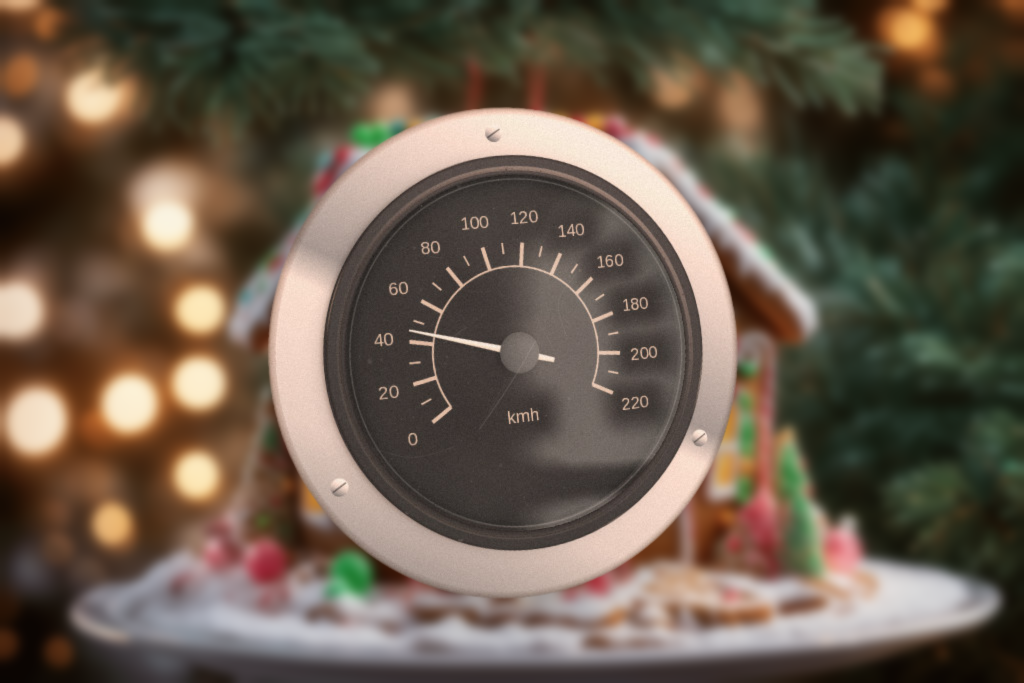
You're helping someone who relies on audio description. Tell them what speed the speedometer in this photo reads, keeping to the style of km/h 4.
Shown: km/h 45
